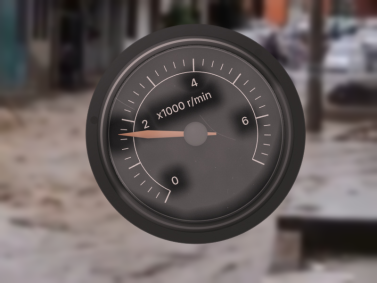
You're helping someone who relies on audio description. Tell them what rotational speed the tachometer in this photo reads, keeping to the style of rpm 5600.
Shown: rpm 1700
